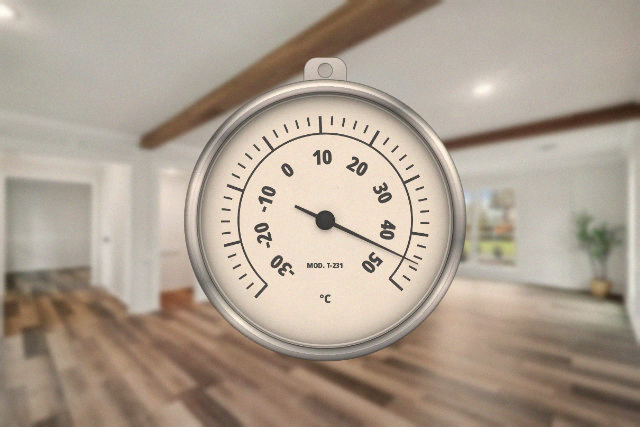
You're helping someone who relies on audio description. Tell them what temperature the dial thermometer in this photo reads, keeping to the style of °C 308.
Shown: °C 45
